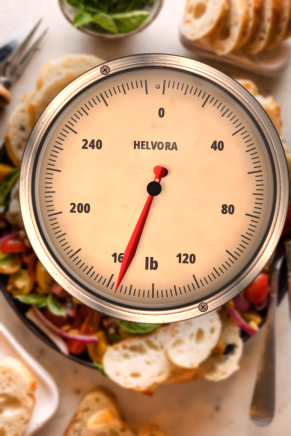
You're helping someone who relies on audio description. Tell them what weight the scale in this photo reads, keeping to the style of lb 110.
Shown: lb 156
